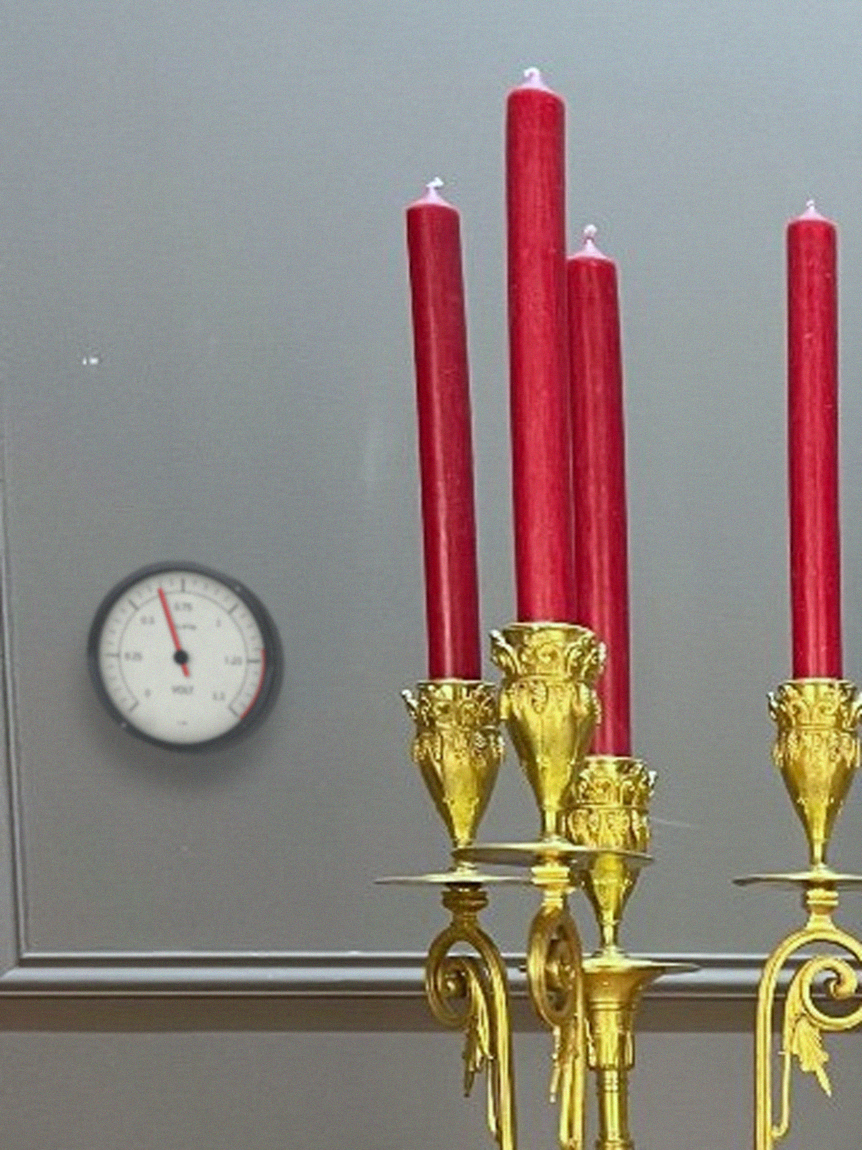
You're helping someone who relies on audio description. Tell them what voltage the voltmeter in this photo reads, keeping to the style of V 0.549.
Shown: V 0.65
